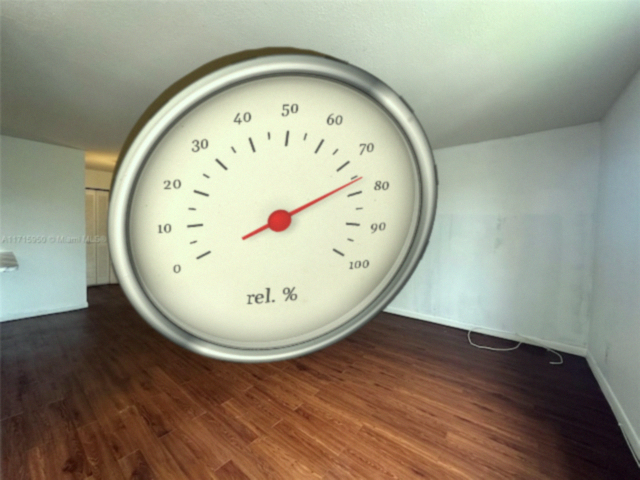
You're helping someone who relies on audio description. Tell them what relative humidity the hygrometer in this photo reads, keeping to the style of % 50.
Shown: % 75
